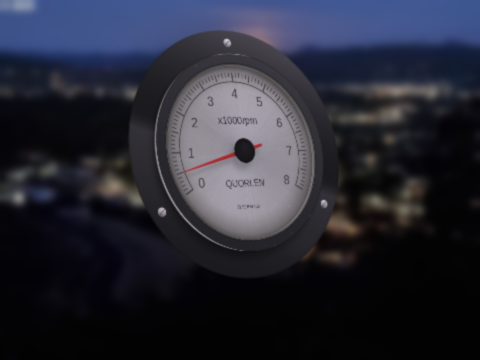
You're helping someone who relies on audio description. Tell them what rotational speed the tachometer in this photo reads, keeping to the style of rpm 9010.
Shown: rpm 500
